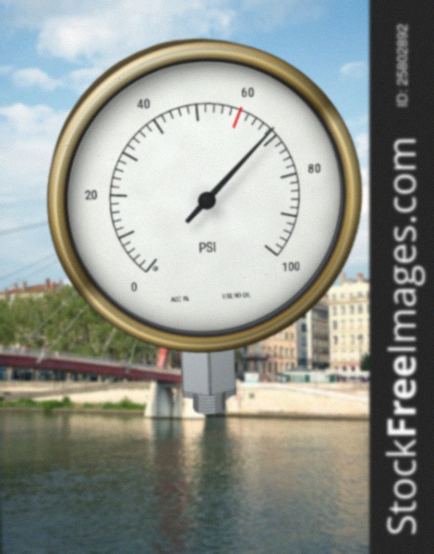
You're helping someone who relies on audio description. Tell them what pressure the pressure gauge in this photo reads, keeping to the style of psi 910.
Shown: psi 68
